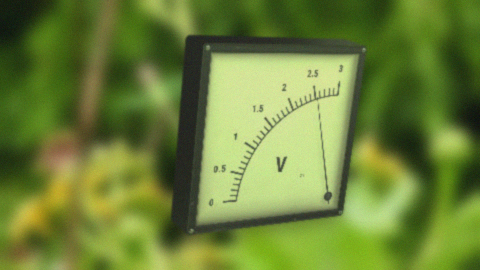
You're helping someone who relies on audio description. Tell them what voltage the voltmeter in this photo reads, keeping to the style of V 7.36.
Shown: V 2.5
